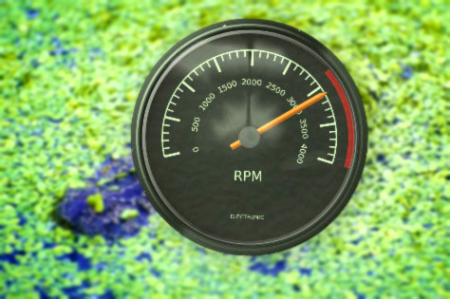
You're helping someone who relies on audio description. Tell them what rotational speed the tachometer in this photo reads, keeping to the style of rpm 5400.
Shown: rpm 3100
